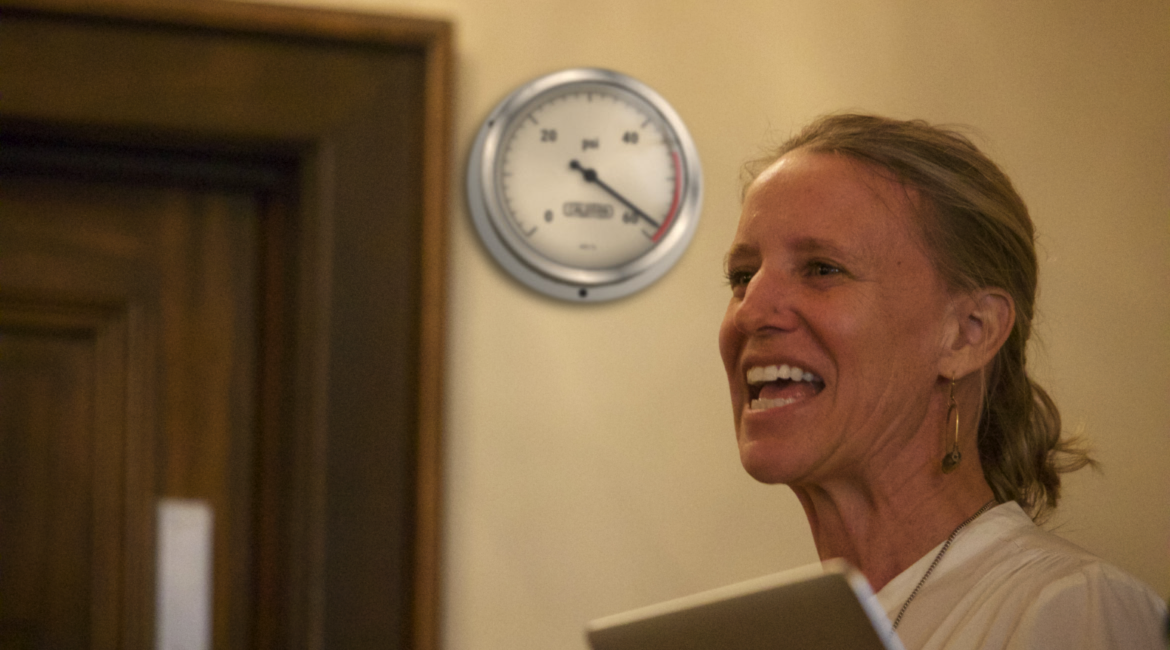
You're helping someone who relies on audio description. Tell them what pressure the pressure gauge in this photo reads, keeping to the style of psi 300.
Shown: psi 58
